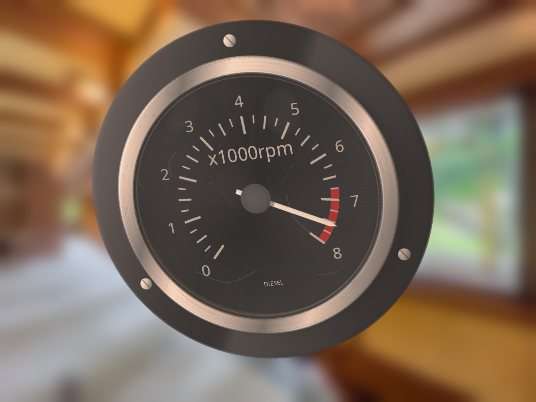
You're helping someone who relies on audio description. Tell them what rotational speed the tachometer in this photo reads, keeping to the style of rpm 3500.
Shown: rpm 7500
